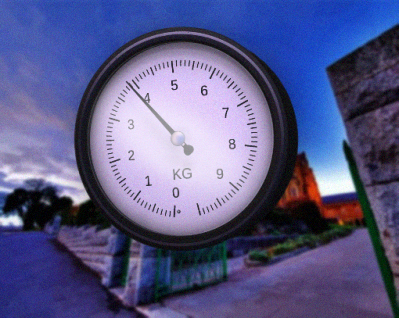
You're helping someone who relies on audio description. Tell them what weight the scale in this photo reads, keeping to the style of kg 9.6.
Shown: kg 3.9
